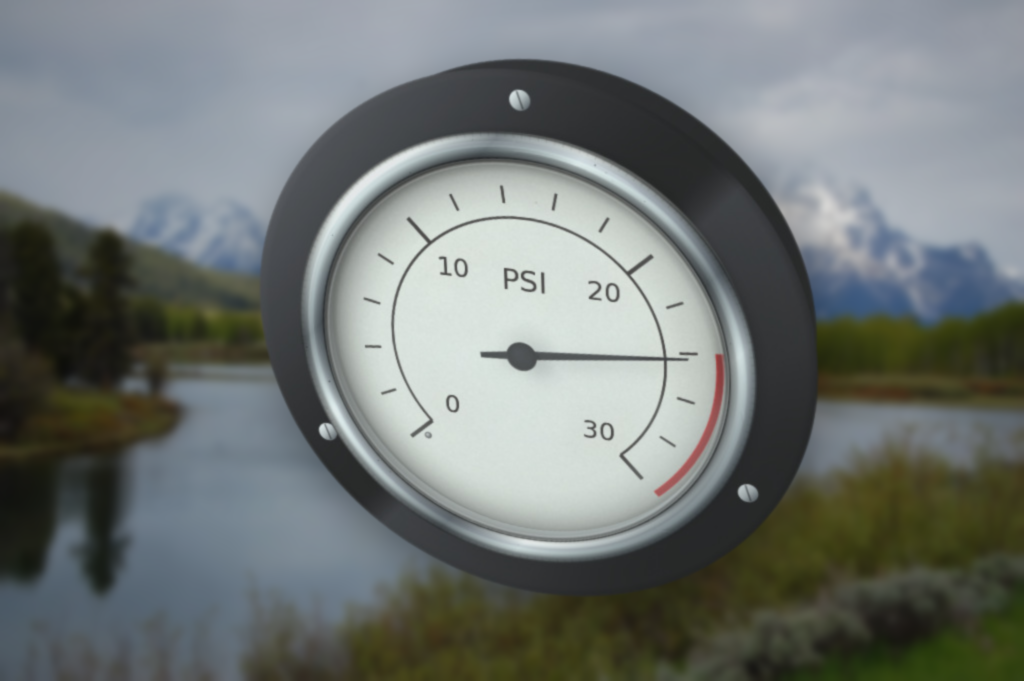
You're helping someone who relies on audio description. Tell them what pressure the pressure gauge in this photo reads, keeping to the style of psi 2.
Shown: psi 24
